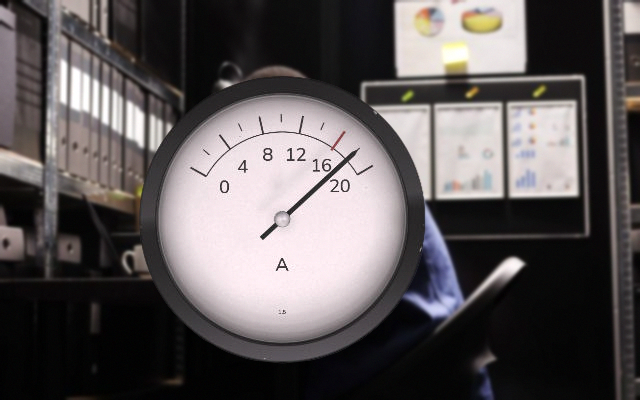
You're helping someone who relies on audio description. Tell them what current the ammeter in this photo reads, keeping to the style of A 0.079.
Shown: A 18
